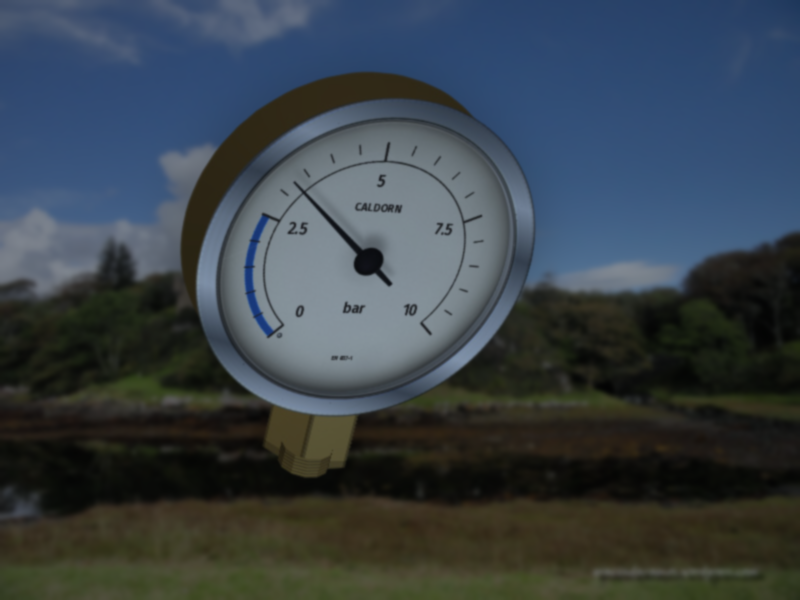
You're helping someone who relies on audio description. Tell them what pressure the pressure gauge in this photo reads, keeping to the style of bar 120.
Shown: bar 3.25
